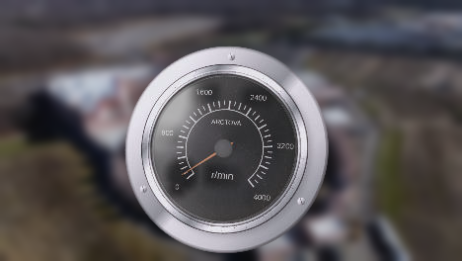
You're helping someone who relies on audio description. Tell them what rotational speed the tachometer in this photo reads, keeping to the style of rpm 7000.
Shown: rpm 100
